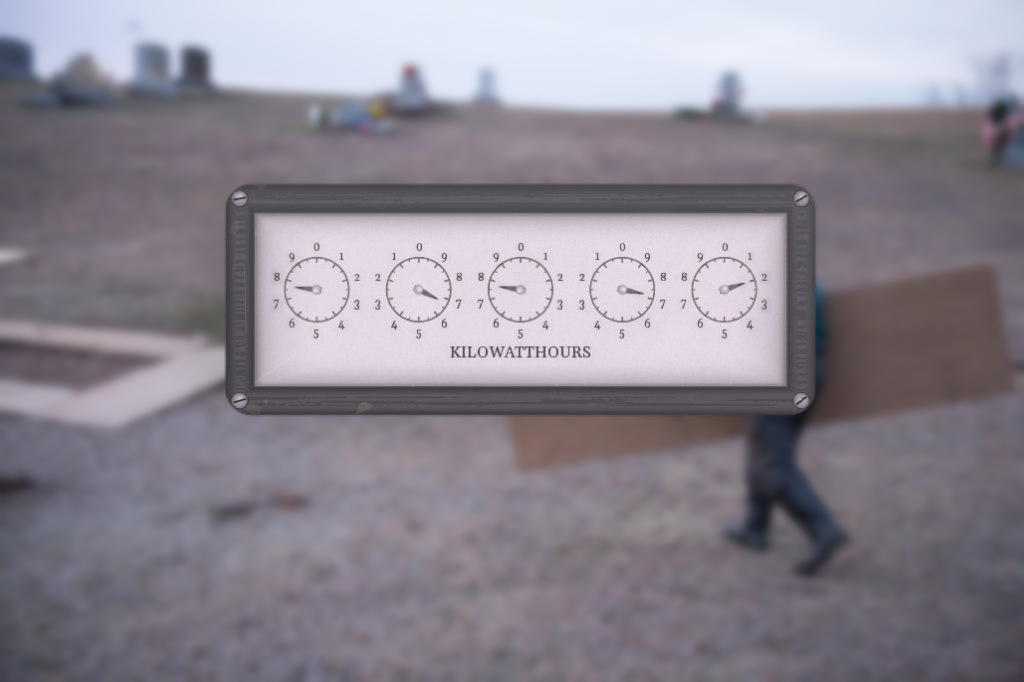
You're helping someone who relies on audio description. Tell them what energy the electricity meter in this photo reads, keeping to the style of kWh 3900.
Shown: kWh 76772
